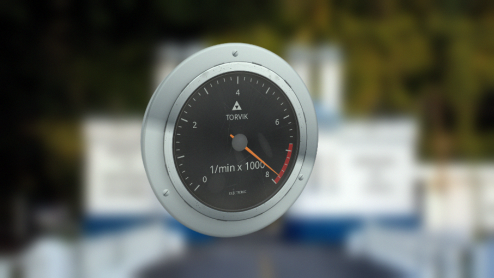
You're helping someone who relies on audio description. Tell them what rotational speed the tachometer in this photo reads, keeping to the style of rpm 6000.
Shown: rpm 7800
